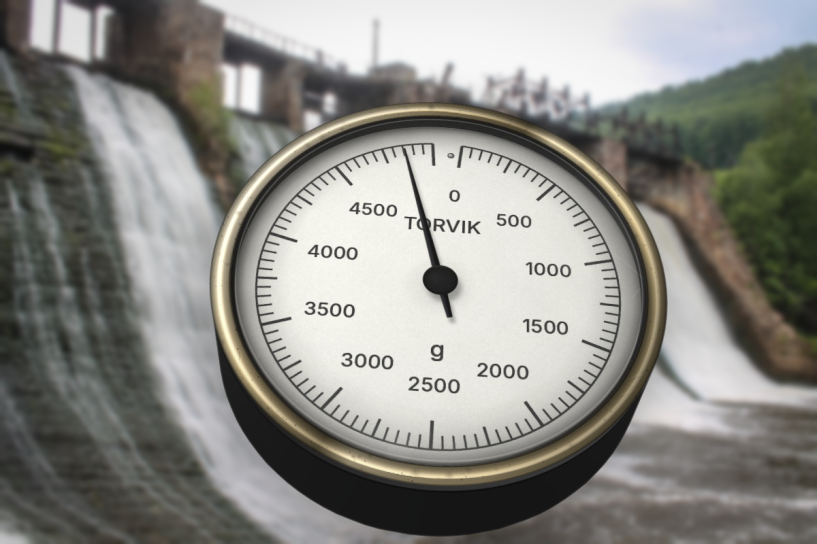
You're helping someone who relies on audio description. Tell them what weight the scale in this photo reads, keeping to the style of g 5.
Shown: g 4850
